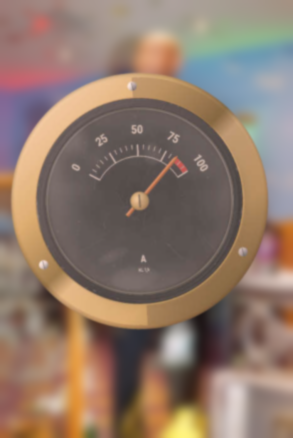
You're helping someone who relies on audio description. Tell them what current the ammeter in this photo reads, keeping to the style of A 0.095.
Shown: A 85
